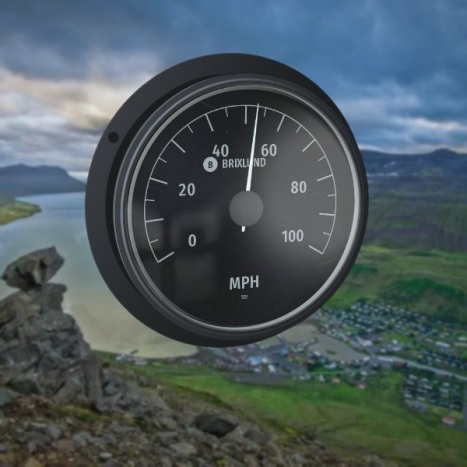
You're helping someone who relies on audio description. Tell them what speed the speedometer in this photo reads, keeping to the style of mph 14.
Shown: mph 52.5
